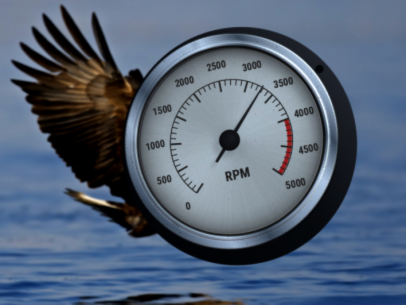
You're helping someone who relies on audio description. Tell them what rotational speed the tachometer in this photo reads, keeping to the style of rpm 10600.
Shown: rpm 3300
